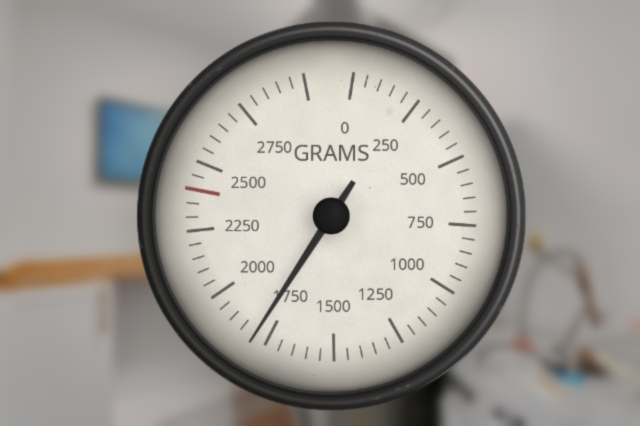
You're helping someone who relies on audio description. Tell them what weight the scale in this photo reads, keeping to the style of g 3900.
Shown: g 1800
